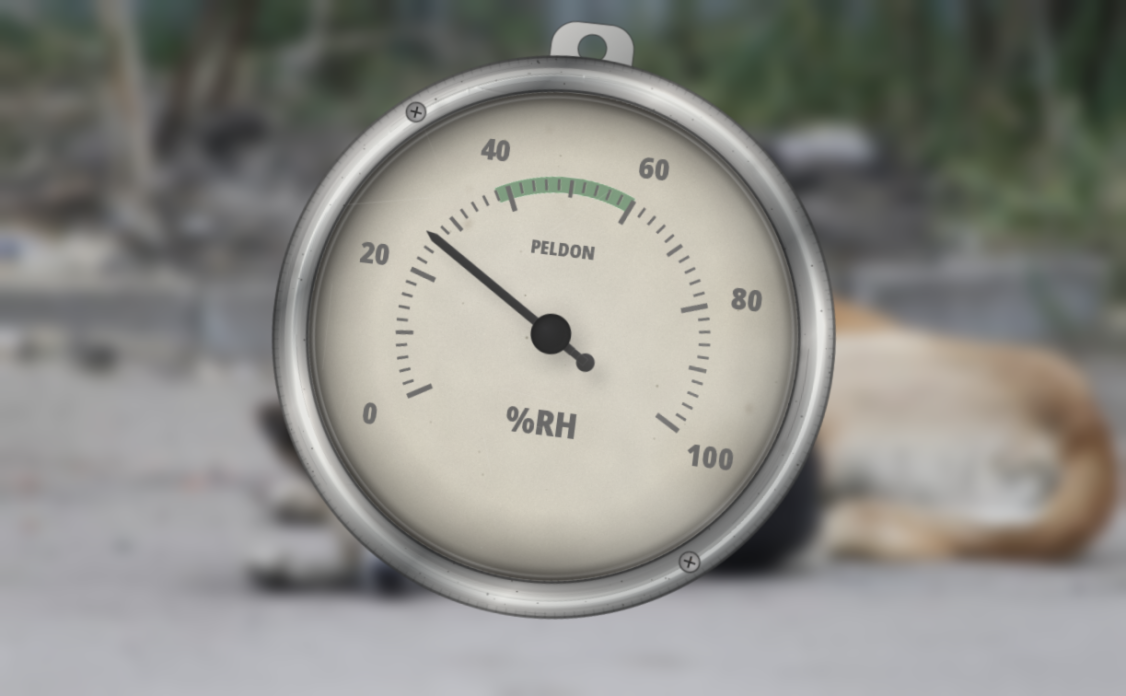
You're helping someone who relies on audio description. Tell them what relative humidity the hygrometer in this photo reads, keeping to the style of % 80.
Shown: % 26
